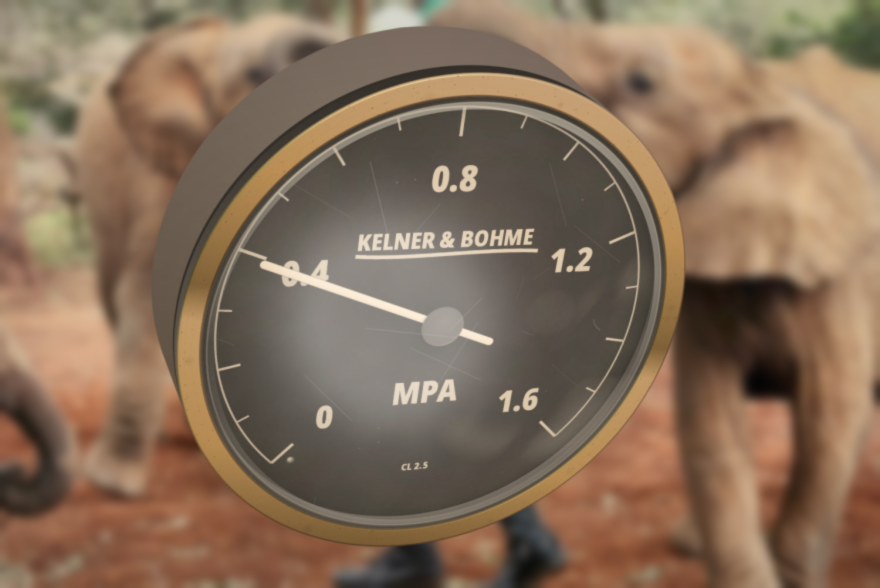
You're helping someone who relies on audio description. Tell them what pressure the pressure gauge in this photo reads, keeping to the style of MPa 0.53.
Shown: MPa 0.4
